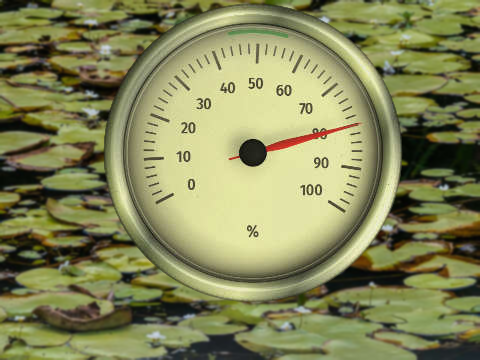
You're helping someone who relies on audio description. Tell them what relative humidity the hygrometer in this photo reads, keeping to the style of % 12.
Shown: % 80
